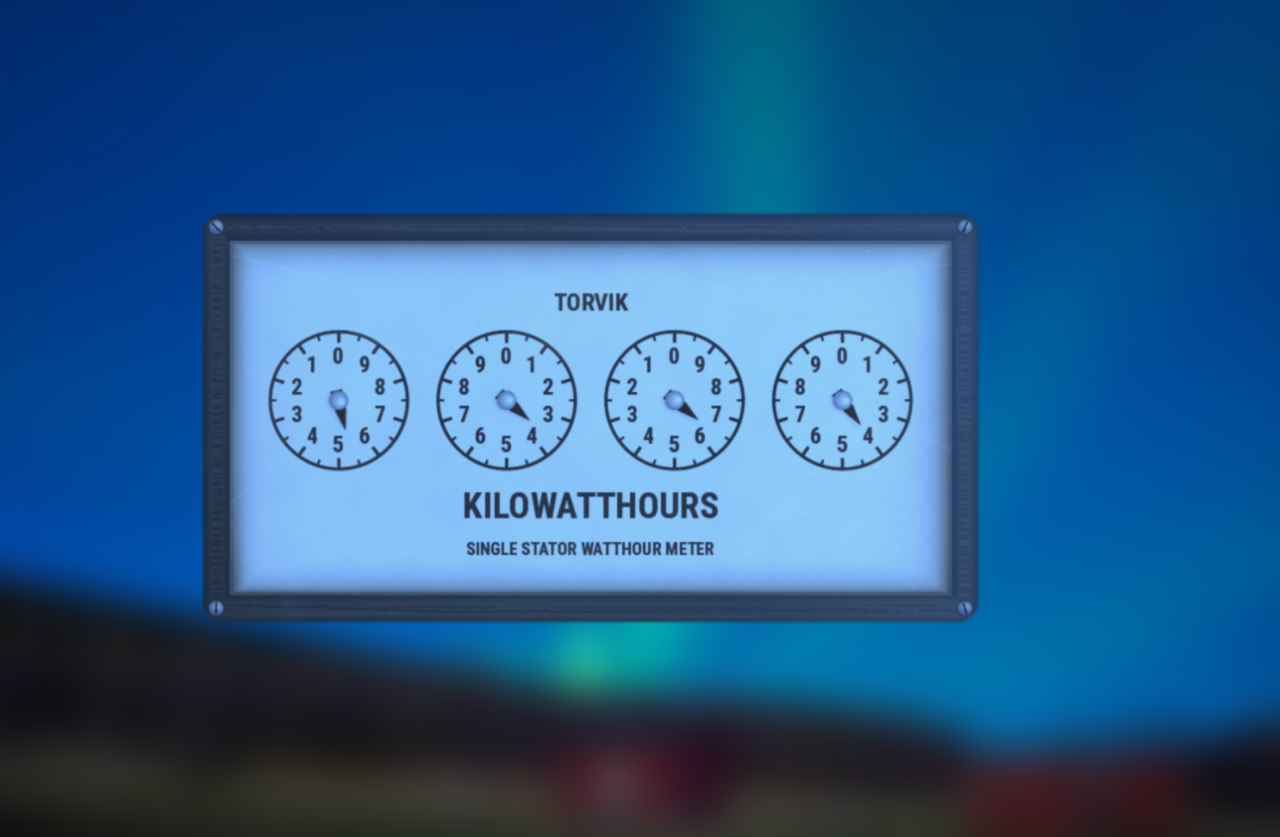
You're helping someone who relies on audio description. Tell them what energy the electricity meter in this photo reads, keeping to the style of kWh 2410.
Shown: kWh 5364
